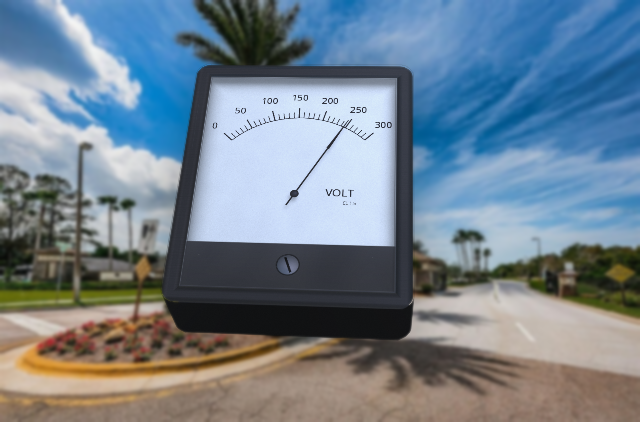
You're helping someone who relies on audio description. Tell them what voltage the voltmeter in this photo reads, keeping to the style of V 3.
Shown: V 250
